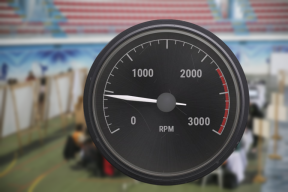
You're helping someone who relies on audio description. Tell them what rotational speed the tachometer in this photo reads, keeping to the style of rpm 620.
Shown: rpm 450
